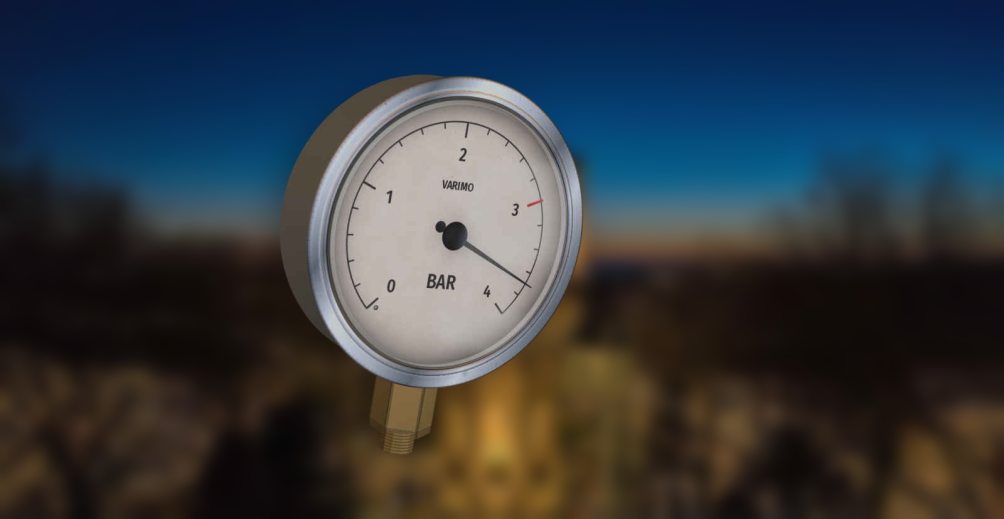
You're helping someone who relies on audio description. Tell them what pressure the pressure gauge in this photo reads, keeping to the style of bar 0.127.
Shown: bar 3.7
